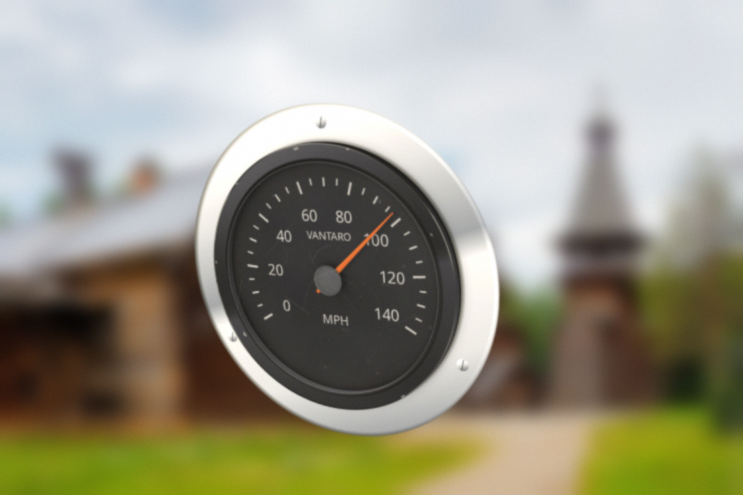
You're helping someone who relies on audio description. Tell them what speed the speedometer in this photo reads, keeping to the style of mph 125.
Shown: mph 97.5
